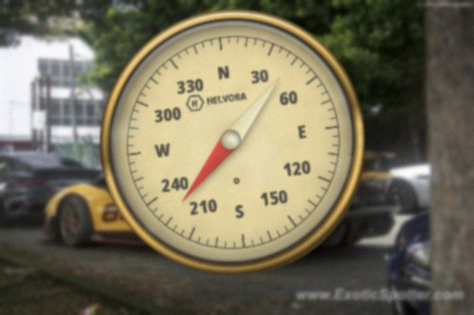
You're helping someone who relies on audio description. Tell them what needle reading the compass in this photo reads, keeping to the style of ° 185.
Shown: ° 225
